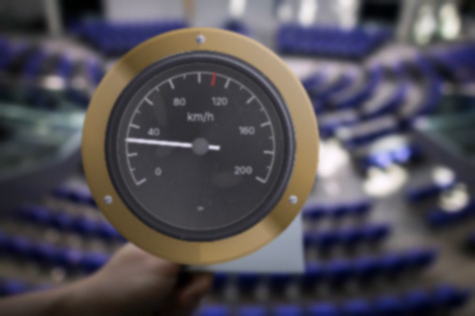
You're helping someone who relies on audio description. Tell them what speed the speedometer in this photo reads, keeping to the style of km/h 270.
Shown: km/h 30
